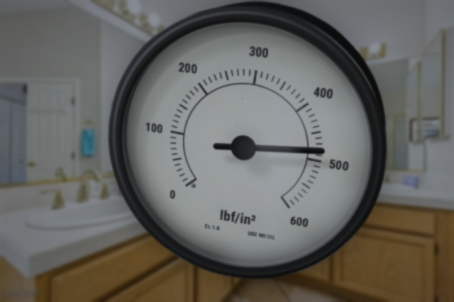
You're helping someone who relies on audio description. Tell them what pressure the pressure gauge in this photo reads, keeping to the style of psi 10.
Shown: psi 480
